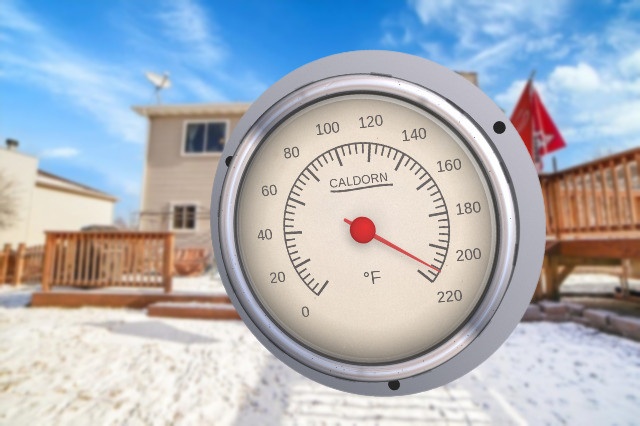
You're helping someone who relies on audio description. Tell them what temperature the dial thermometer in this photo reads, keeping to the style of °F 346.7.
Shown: °F 212
